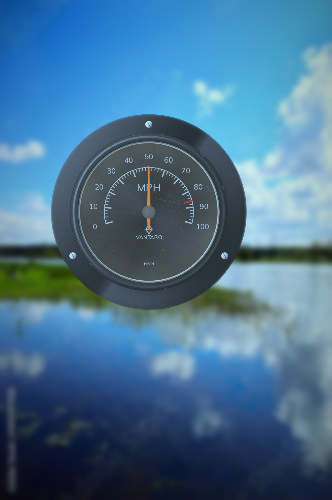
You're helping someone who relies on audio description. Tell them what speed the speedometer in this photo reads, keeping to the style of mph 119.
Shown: mph 50
